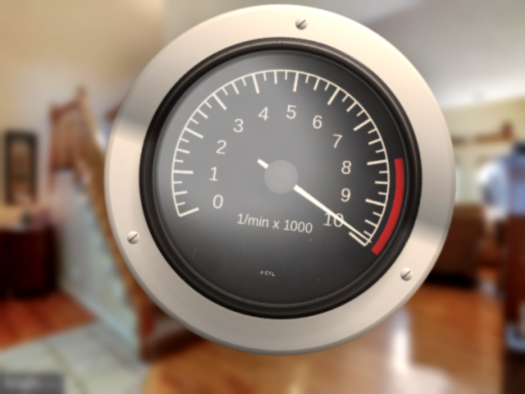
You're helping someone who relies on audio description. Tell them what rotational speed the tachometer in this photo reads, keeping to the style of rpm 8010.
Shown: rpm 9875
